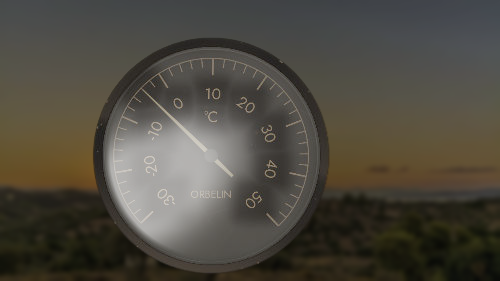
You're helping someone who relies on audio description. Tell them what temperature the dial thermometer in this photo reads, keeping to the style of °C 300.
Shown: °C -4
